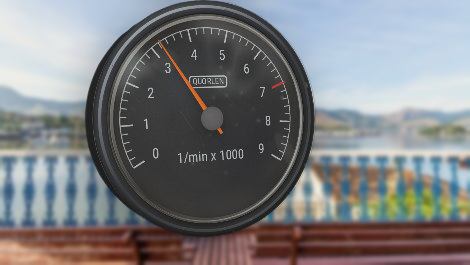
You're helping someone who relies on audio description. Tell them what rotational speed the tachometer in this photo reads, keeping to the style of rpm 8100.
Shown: rpm 3200
